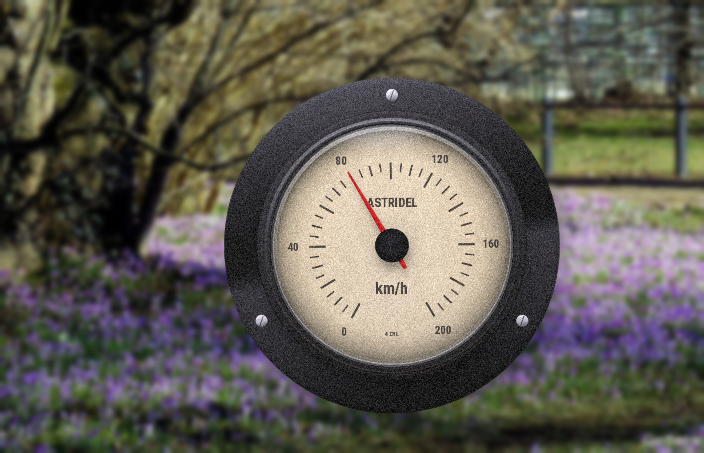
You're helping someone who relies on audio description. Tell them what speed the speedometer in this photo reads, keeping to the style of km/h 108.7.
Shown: km/h 80
